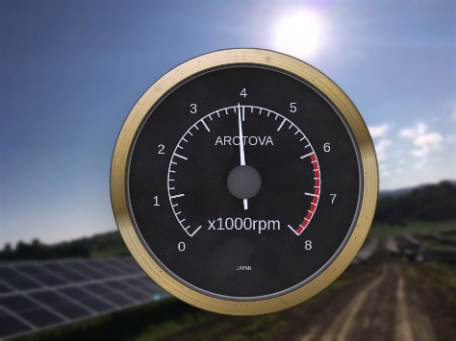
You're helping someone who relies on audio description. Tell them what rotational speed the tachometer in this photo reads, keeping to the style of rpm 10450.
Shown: rpm 3900
